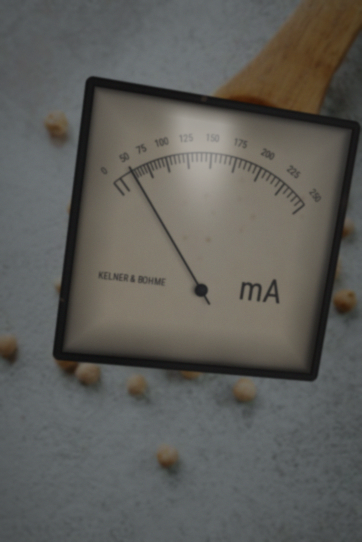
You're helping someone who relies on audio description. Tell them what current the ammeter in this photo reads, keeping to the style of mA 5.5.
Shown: mA 50
